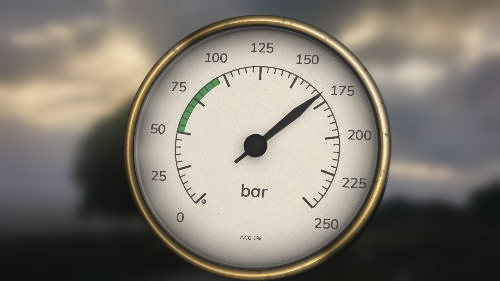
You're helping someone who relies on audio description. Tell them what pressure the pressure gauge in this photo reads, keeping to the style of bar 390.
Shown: bar 170
